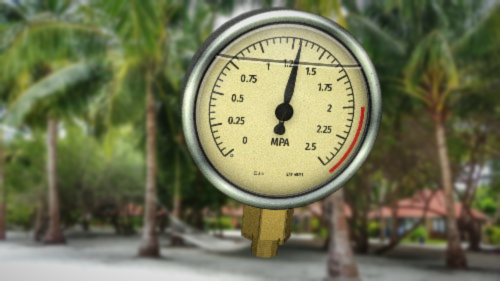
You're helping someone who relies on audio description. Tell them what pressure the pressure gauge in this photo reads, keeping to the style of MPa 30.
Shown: MPa 1.3
